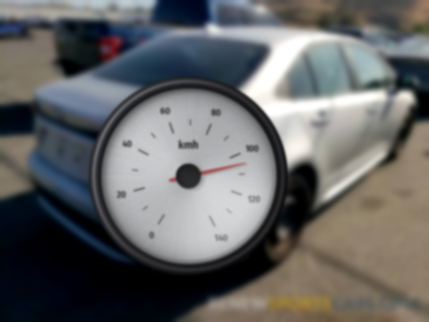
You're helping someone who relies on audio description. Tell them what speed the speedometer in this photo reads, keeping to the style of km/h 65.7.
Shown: km/h 105
